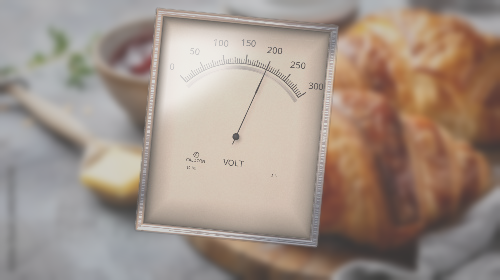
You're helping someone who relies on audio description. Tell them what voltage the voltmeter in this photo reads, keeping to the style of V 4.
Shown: V 200
